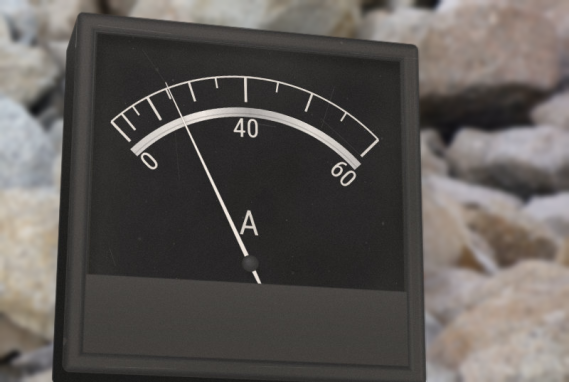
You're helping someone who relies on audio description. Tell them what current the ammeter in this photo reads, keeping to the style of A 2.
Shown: A 25
